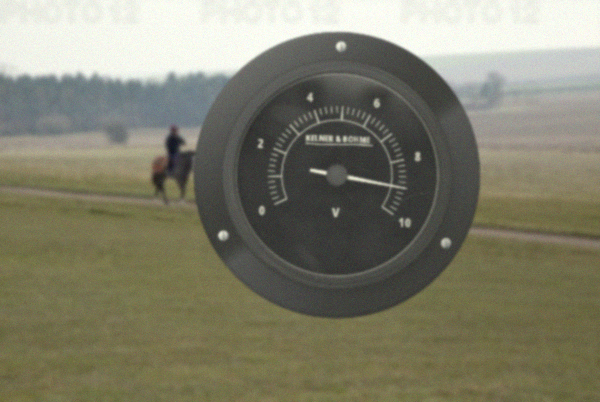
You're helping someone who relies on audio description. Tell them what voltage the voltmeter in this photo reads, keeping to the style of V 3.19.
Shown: V 9
